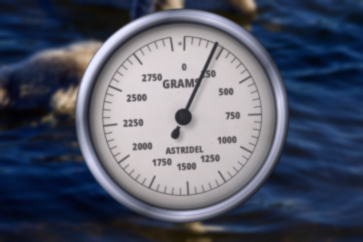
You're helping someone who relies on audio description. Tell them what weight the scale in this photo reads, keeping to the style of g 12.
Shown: g 200
